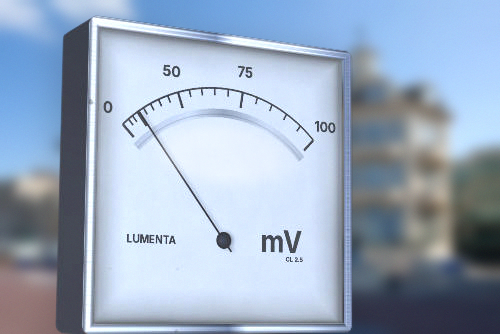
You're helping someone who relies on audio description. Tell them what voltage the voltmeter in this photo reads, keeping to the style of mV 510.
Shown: mV 25
